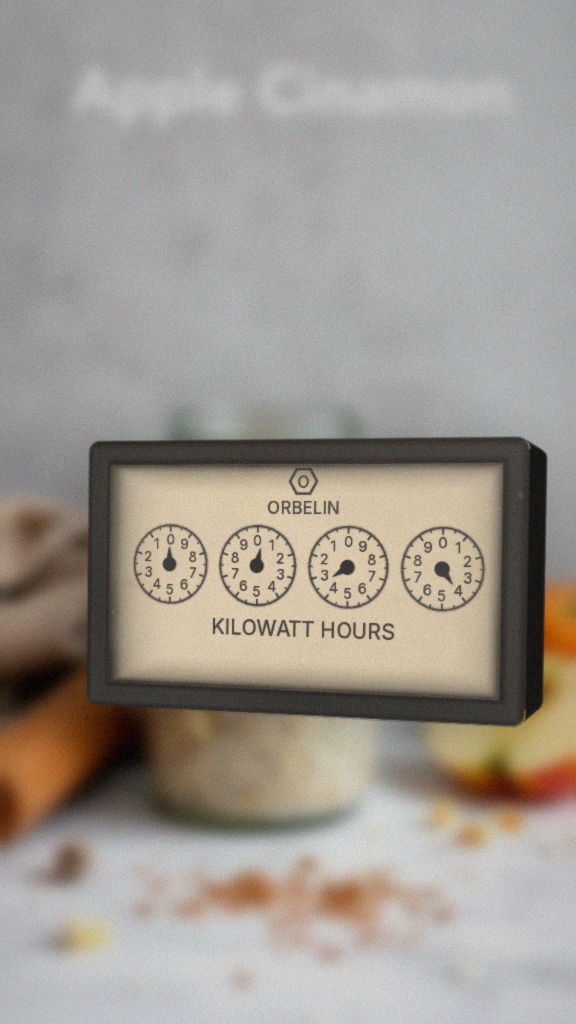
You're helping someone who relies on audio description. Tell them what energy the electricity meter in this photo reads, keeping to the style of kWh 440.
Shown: kWh 34
